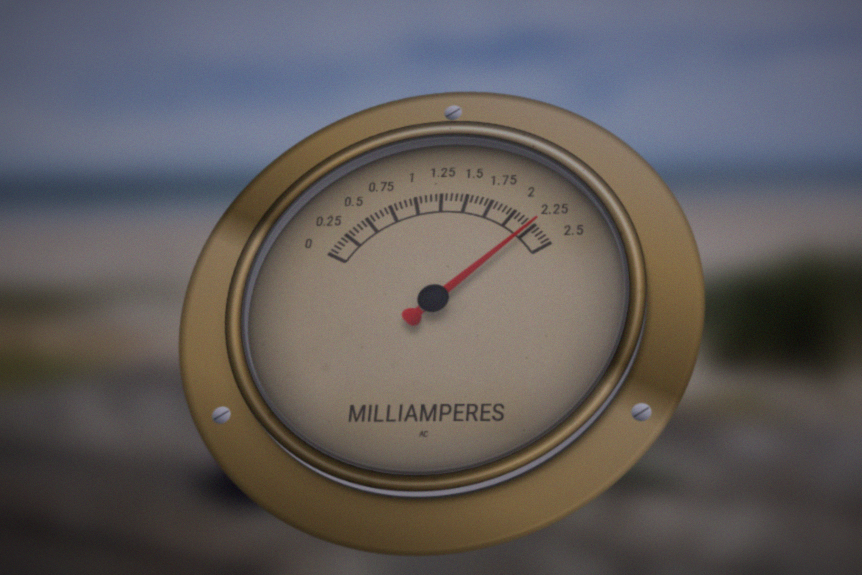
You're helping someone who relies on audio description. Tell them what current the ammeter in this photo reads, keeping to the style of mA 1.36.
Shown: mA 2.25
